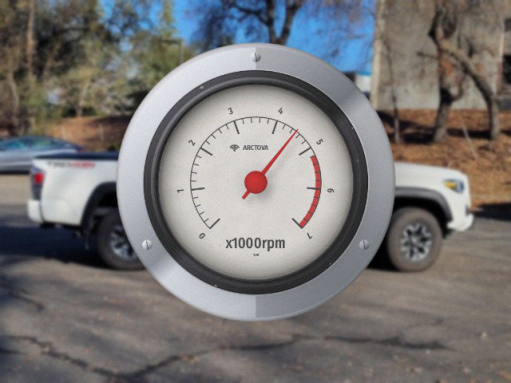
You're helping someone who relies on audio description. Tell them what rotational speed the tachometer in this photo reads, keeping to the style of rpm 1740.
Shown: rpm 4500
